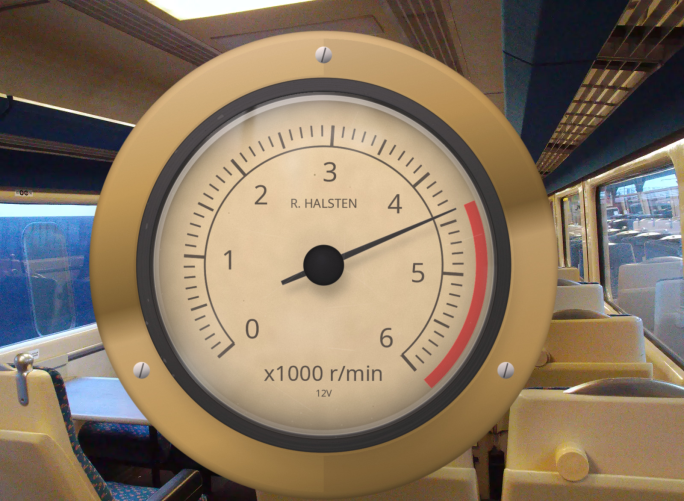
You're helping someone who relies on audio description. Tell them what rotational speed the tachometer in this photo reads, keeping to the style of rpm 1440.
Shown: rpm 4400
